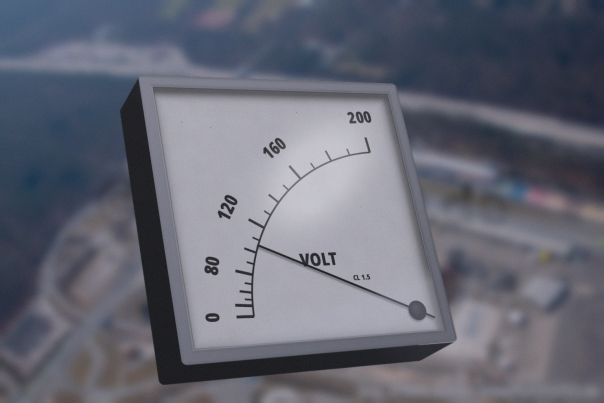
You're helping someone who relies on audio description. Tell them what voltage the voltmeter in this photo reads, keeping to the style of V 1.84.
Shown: V 105
